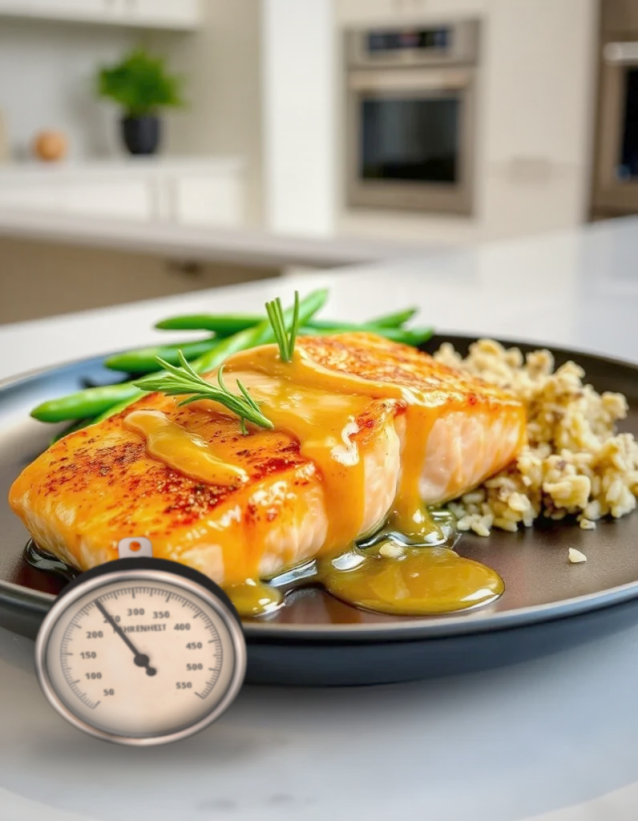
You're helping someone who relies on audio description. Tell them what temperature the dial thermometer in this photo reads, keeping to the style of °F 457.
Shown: °F 250
